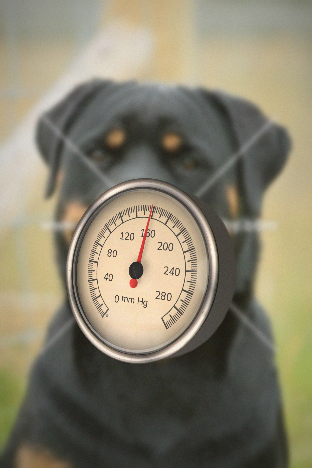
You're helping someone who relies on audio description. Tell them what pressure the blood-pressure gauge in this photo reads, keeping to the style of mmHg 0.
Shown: mmHg 160
